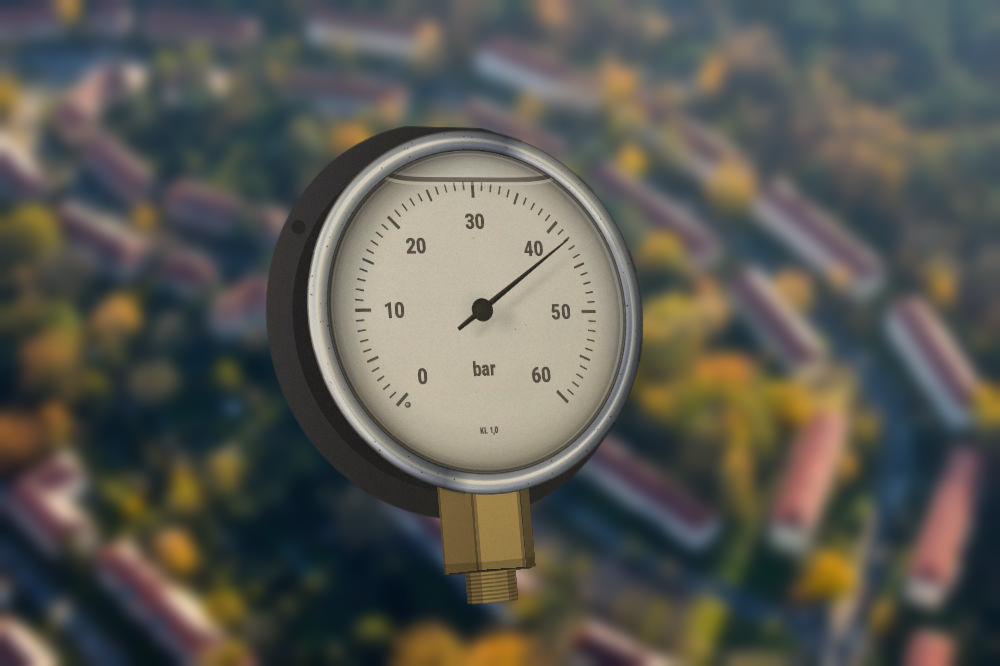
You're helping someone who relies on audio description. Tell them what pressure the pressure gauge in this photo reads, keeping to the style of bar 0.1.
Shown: bar 42
